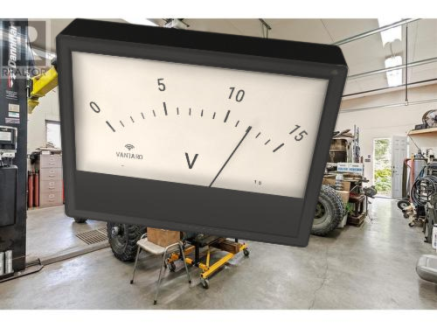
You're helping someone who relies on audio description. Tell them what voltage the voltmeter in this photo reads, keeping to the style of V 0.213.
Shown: V 12
